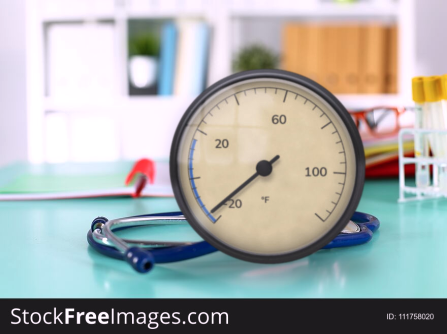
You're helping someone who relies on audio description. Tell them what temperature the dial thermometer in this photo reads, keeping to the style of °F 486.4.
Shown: °F -16
